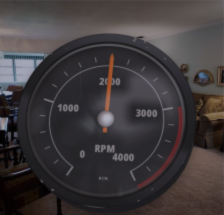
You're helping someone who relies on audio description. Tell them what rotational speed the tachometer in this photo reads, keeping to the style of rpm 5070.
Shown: rpm 2000
